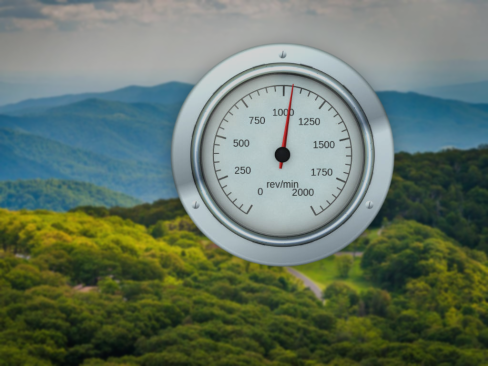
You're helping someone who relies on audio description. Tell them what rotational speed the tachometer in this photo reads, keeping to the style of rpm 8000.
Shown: rpm 1050
